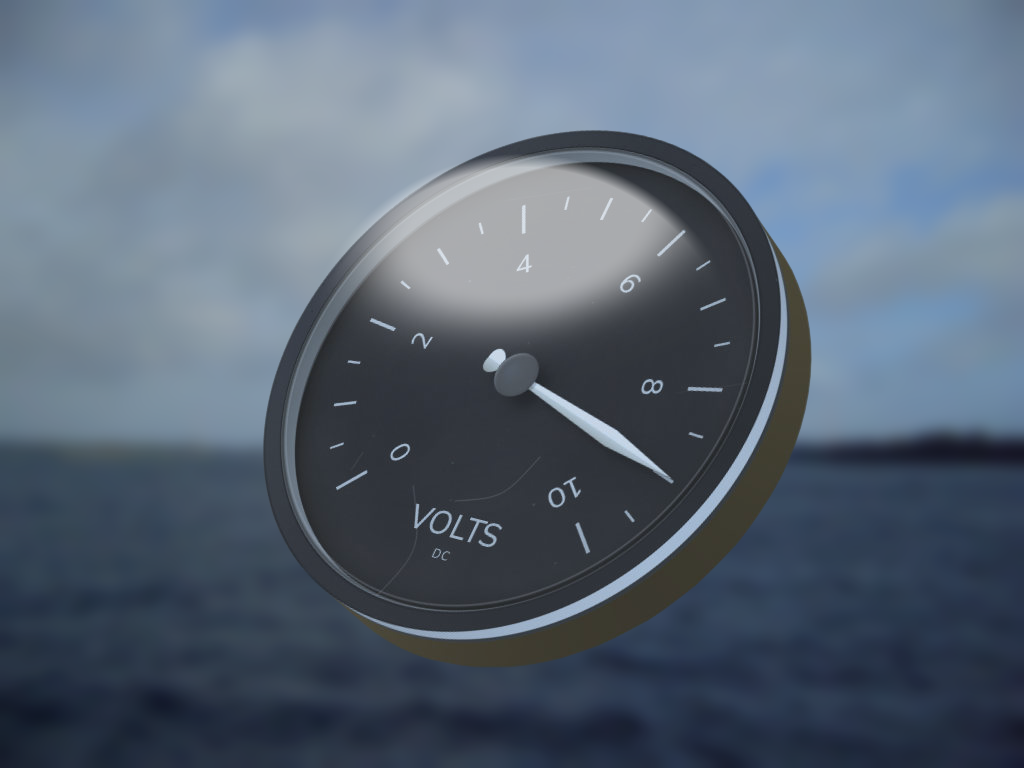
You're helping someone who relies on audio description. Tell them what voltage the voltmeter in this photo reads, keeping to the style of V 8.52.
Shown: V 9
